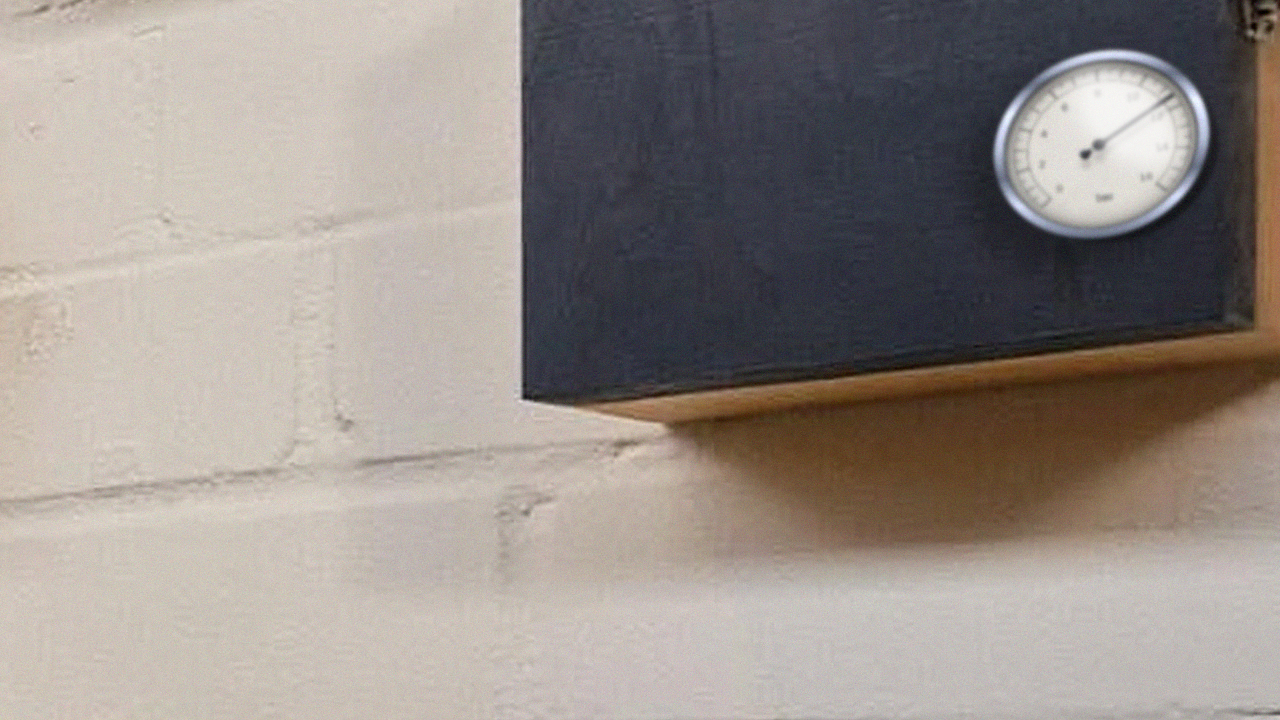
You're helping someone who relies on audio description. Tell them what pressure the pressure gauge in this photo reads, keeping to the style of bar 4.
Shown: bar 11.5
